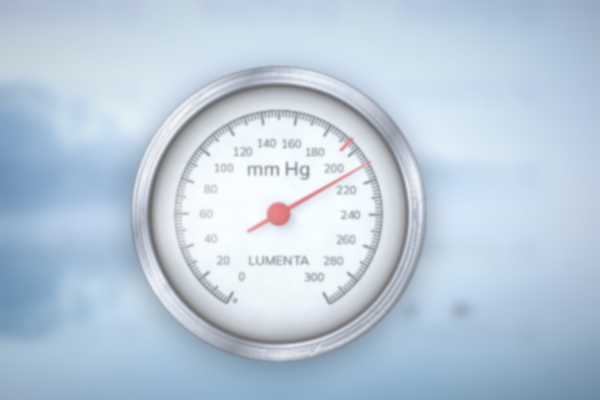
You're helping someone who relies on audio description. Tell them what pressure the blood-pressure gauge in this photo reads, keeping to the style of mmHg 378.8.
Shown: mmHg 210
